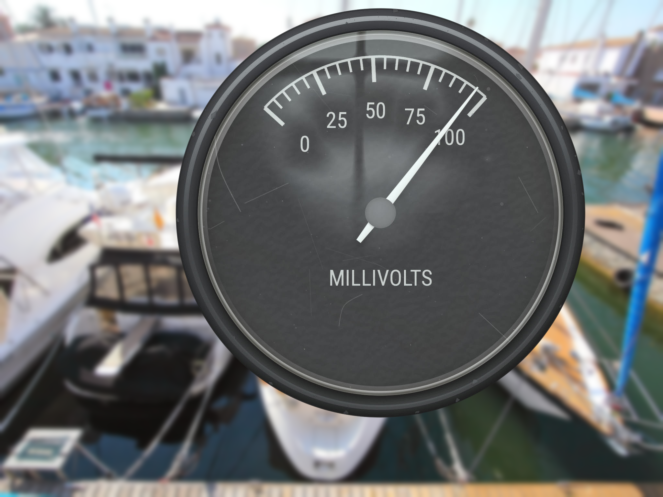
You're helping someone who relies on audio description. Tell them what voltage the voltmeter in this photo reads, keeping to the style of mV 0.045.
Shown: mV 95
